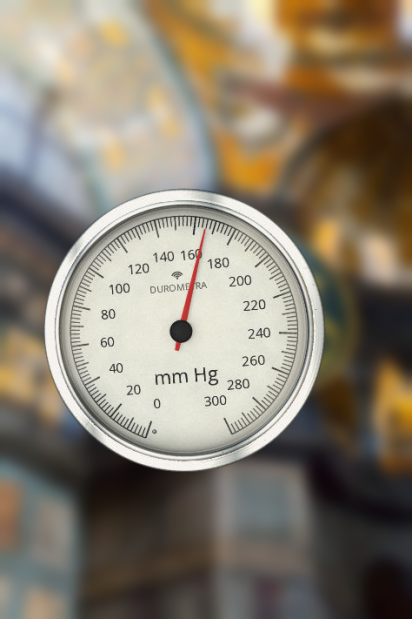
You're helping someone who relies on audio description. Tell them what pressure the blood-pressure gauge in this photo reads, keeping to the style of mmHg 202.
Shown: mmHg 166
